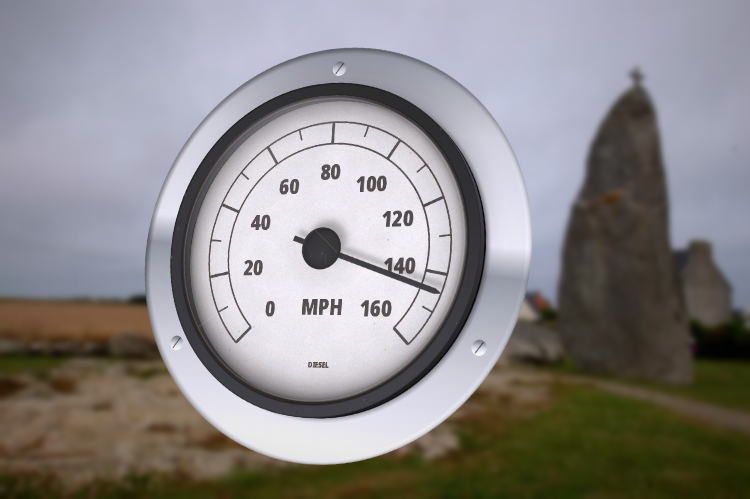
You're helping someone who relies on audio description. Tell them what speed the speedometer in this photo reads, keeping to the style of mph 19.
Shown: mph 145
